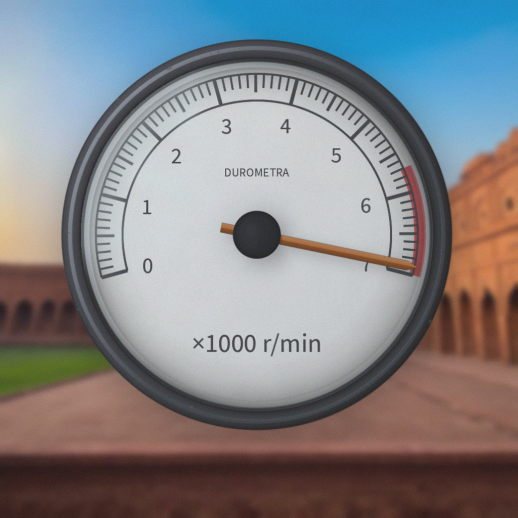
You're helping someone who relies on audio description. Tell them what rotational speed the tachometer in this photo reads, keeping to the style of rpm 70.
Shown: rpm 6900
